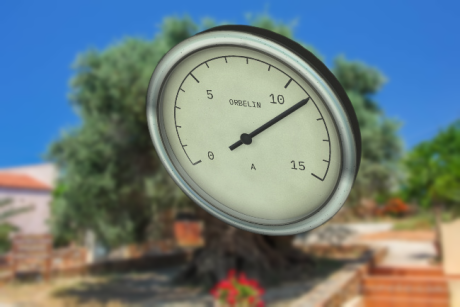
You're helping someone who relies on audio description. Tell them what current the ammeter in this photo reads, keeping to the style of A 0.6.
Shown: A 11
